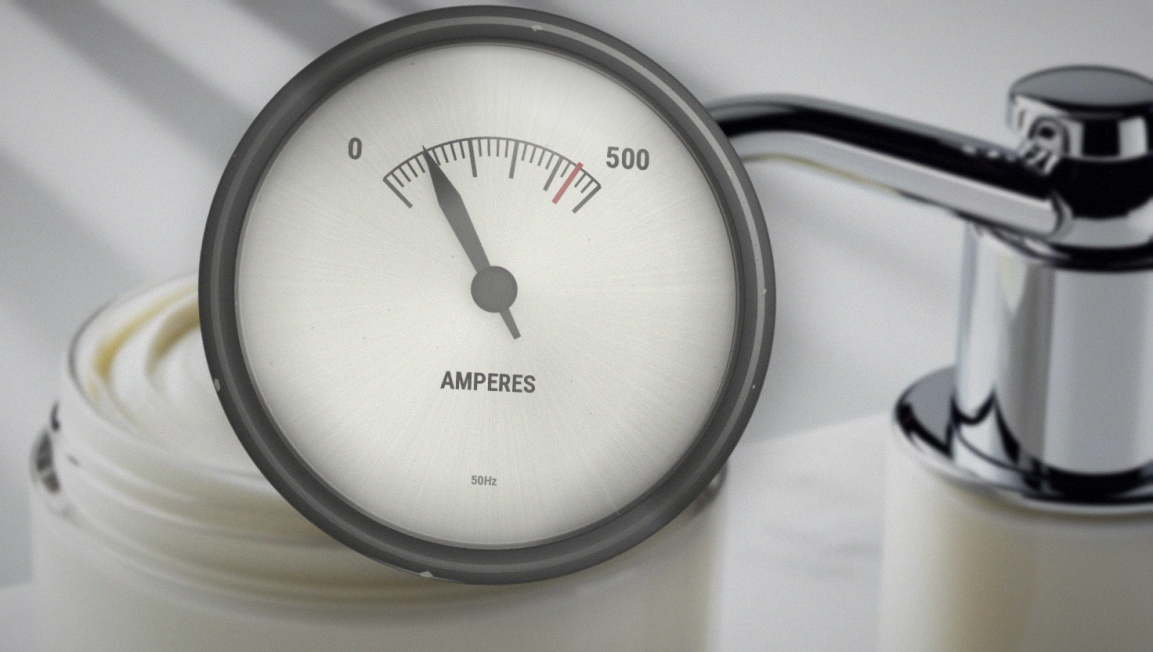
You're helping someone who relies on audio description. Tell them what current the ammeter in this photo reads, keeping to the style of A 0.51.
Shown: A 100
